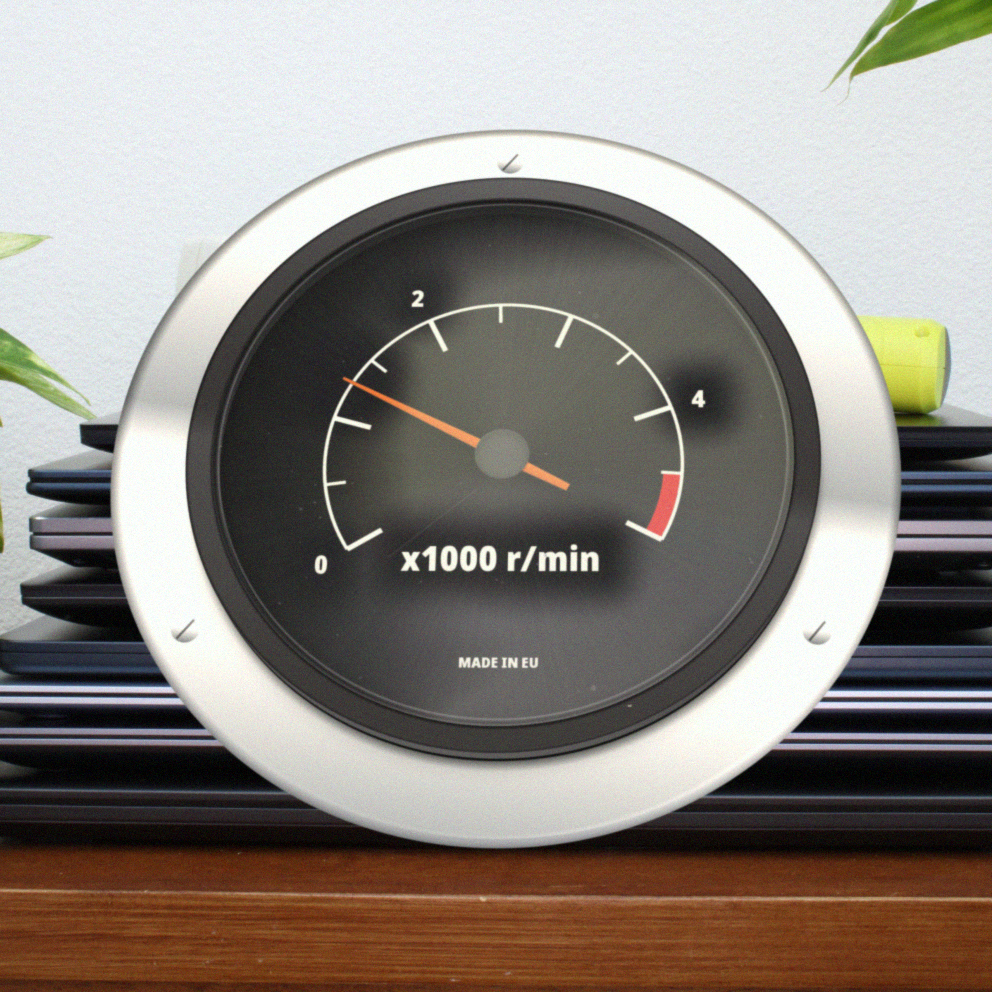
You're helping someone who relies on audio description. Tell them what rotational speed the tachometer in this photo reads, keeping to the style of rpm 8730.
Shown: rpm 1250
